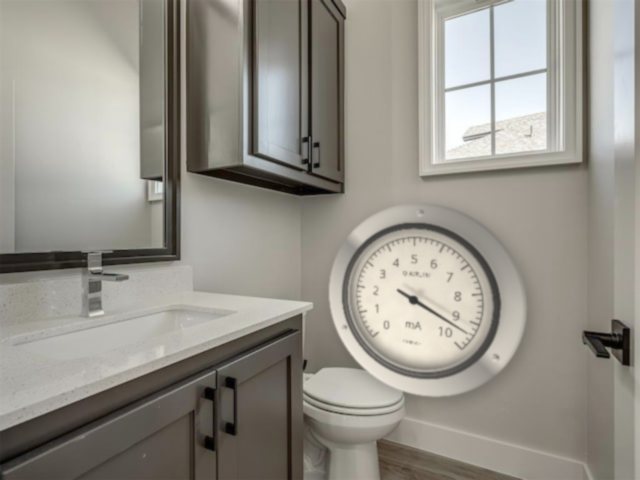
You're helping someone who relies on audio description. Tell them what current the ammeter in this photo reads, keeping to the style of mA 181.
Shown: mA 9.4
